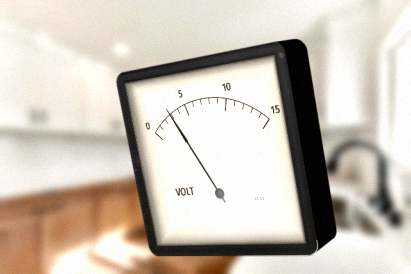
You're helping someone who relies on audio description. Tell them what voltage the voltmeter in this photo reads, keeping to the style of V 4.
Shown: V 3
